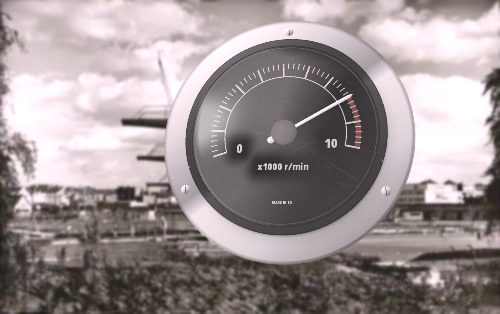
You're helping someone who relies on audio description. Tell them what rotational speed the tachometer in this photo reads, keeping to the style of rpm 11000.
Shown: rpm 8000
